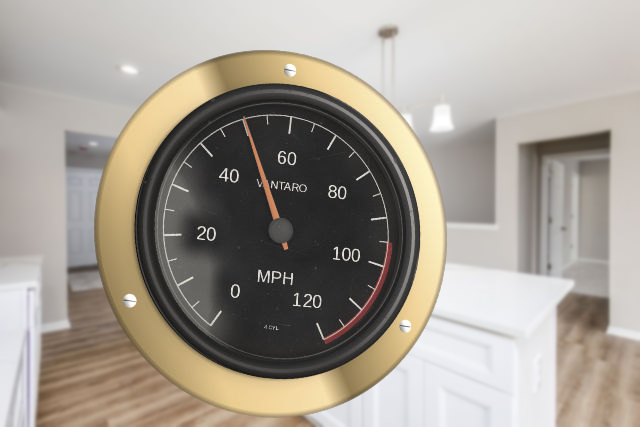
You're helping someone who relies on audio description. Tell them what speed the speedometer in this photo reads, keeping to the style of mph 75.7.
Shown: mph 50
